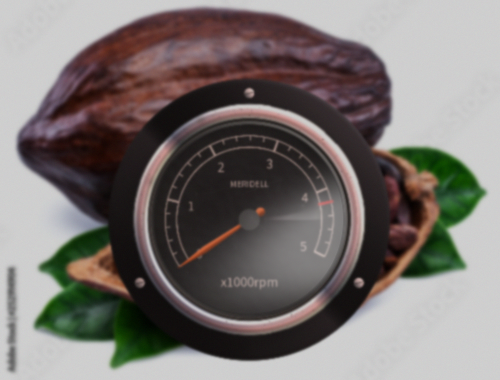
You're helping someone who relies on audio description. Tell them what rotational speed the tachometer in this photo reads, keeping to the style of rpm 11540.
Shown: rpm 0
